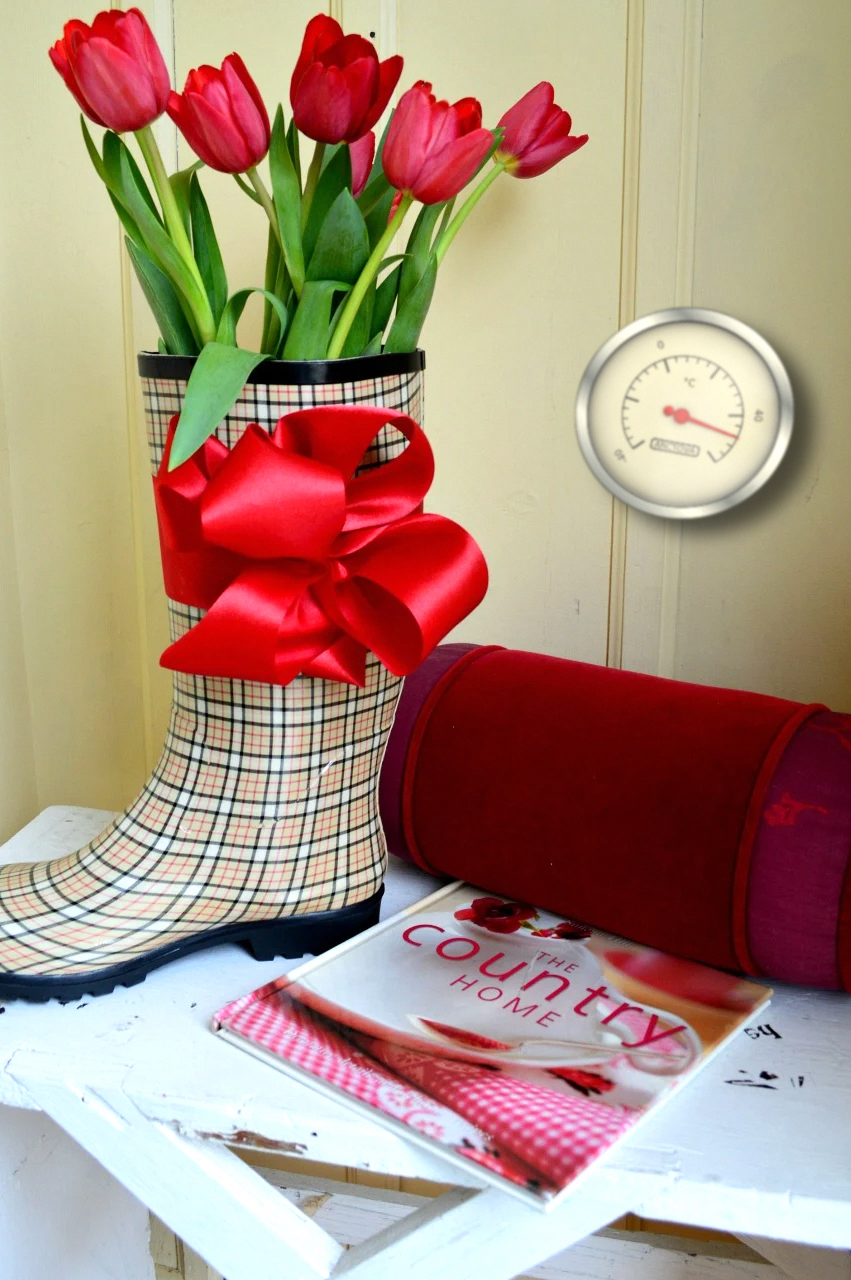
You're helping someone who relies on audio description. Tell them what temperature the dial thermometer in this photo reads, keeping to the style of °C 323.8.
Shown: °C 48
